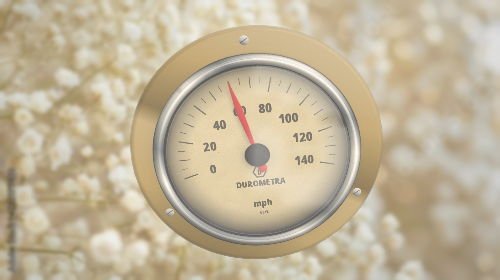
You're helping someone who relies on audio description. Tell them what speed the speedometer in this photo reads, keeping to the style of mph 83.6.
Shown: mph 60
